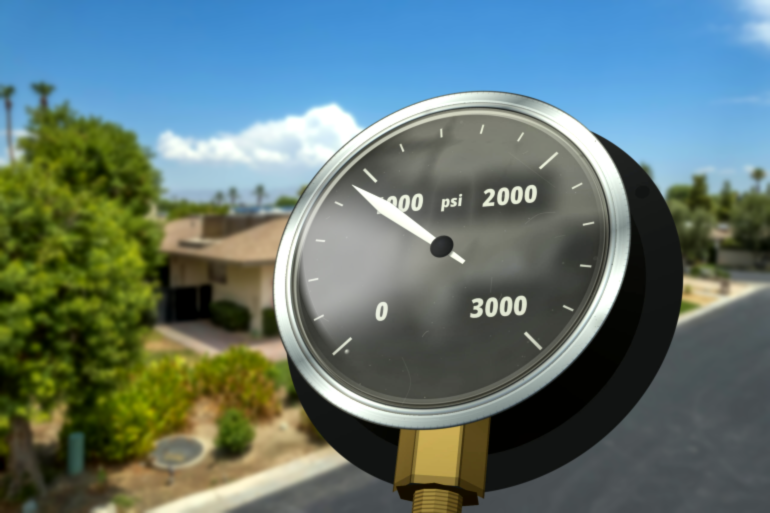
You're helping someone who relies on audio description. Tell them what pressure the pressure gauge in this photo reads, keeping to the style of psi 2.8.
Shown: psi 900
